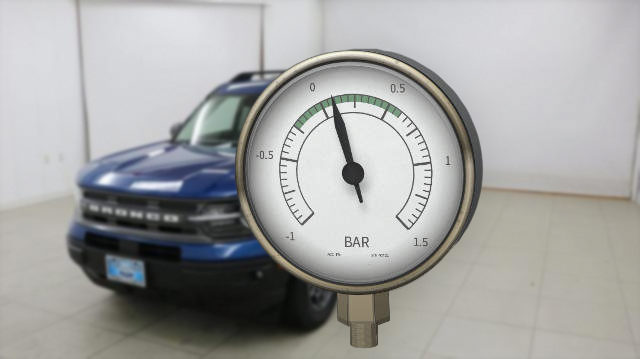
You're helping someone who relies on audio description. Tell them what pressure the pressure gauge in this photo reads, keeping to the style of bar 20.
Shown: bar 0.1
